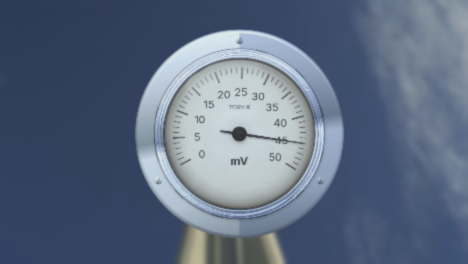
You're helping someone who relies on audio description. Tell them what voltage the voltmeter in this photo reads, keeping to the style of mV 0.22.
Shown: mV 45
